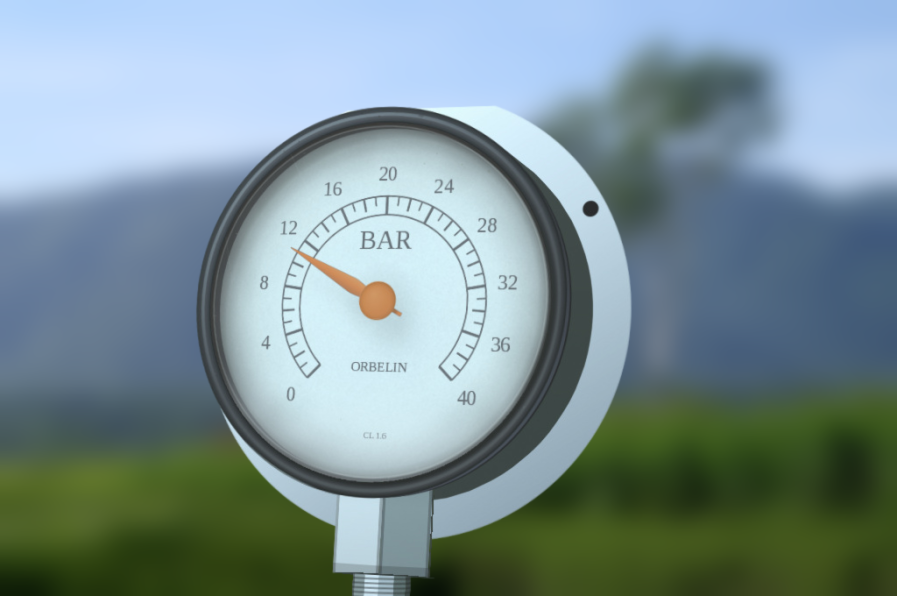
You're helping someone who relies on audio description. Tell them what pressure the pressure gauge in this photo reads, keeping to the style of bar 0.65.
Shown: bar 11
